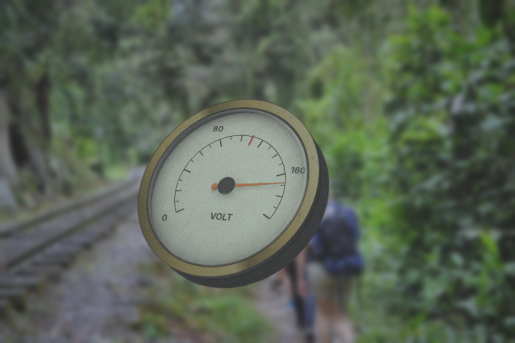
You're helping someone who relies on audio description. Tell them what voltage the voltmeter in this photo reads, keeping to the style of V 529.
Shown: V 170
